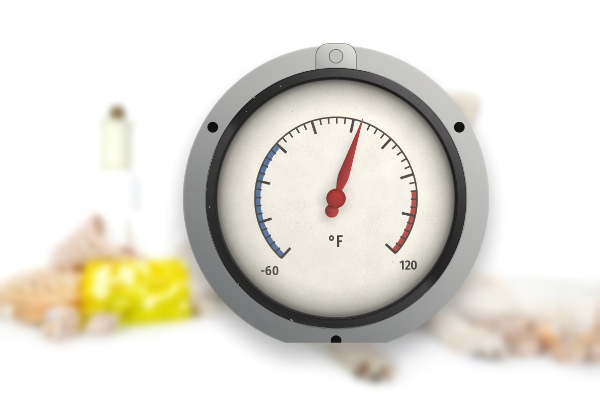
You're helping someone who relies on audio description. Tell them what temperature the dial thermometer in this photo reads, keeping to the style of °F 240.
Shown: °F 44
